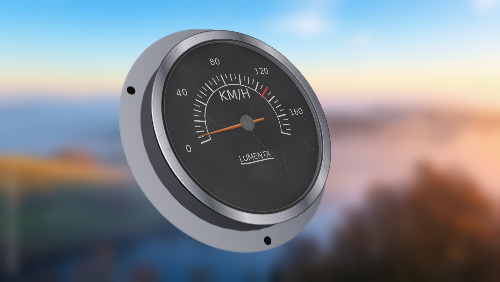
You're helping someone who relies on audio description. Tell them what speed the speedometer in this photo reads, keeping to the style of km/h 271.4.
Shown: km/h 5
